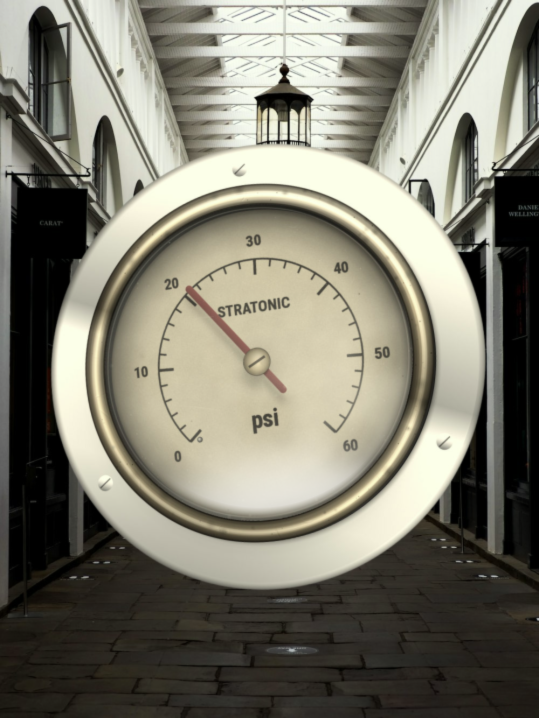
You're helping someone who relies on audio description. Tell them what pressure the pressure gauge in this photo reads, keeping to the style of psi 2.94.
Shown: psi 21
